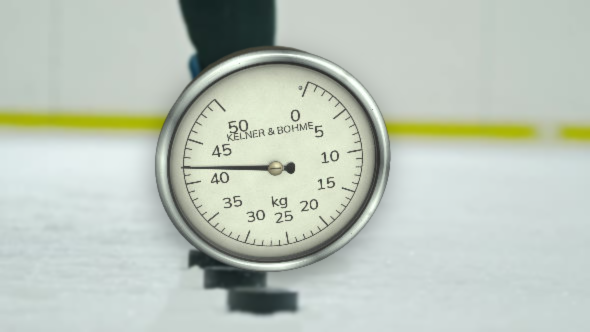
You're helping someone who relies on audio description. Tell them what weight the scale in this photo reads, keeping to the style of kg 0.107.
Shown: kg 42
